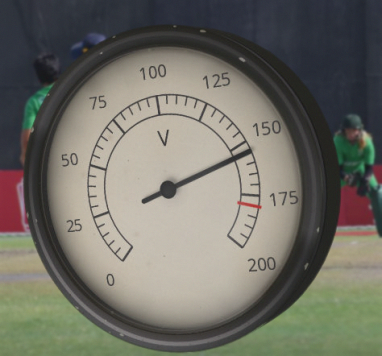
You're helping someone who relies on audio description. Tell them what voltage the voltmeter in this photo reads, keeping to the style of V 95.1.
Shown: V 155
